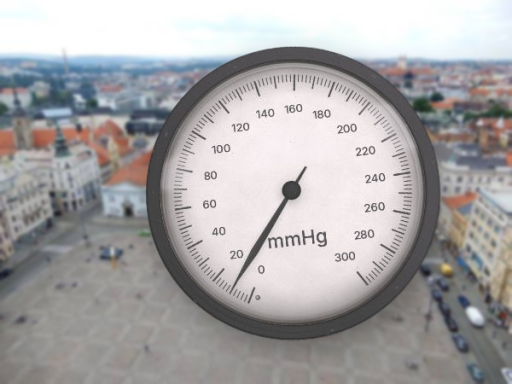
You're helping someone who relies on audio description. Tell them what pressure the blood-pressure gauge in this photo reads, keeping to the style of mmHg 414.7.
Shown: mmHg 10
